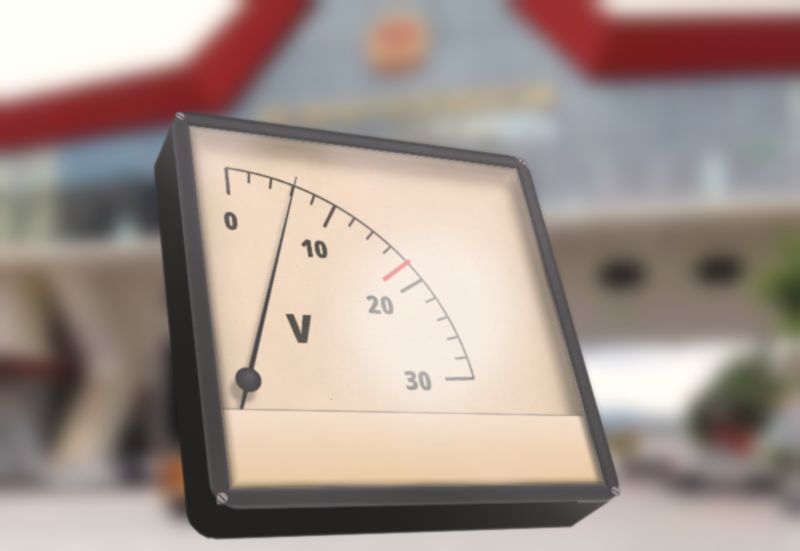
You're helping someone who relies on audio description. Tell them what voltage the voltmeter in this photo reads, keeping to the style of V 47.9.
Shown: V 6
